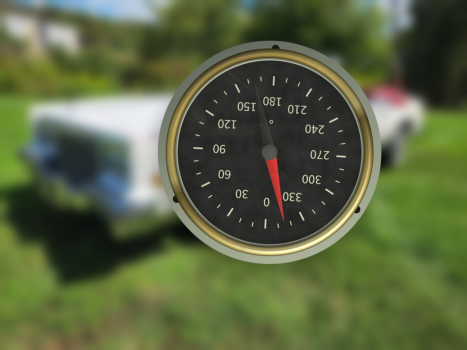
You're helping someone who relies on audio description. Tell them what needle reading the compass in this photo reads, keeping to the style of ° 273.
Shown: ° 345
